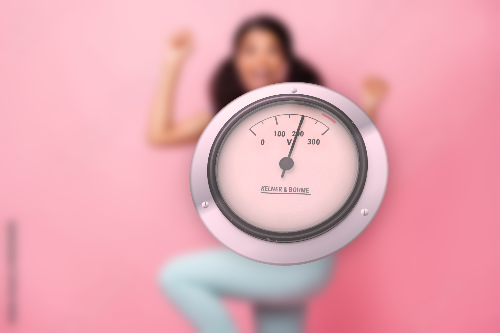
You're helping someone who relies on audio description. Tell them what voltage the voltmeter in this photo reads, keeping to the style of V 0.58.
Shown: V 200
